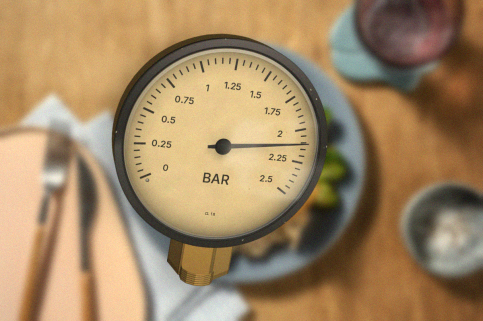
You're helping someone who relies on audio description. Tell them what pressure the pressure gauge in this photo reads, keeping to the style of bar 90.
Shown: bar 2.1
